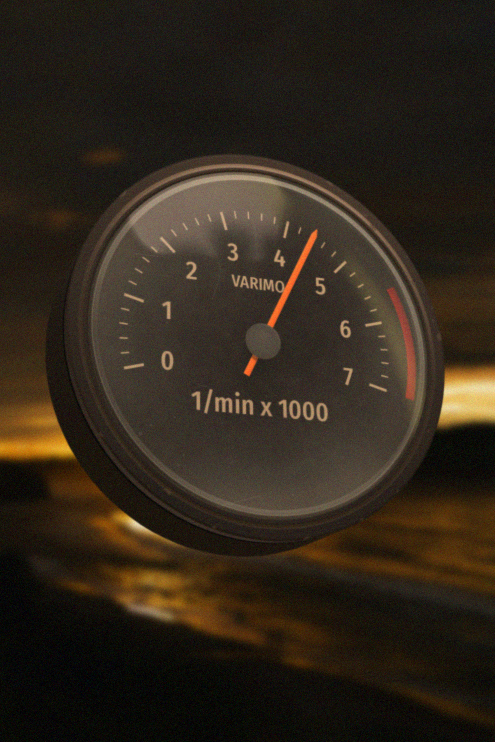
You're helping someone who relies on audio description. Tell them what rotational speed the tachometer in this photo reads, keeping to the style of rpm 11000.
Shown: rpm 4400
